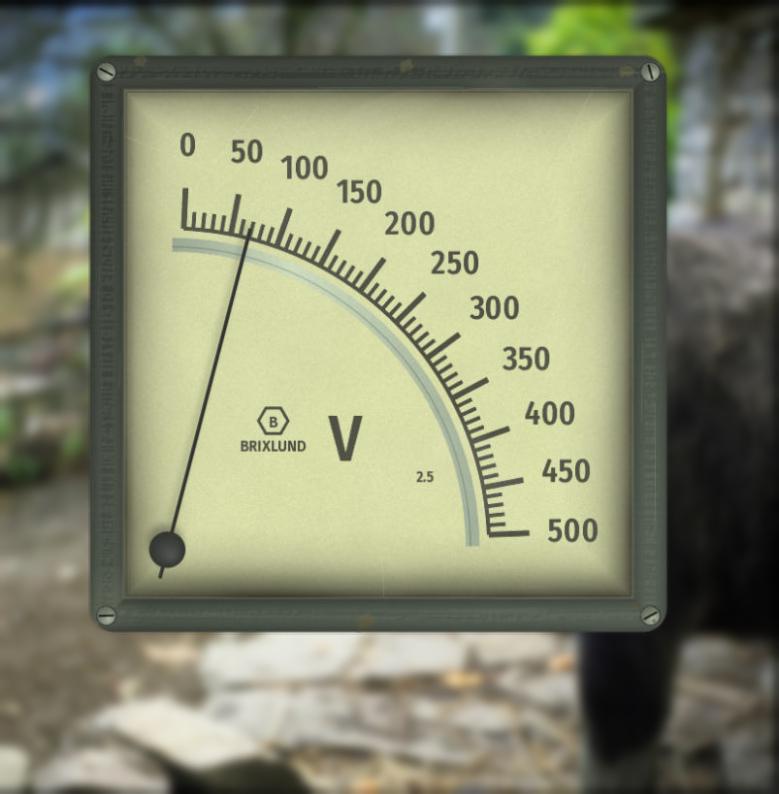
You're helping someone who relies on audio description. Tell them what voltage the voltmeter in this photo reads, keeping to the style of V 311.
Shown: V 70
